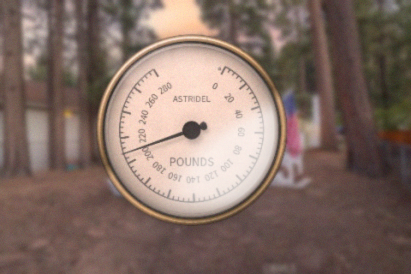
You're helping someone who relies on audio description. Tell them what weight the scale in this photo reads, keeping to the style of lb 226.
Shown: lb 208
